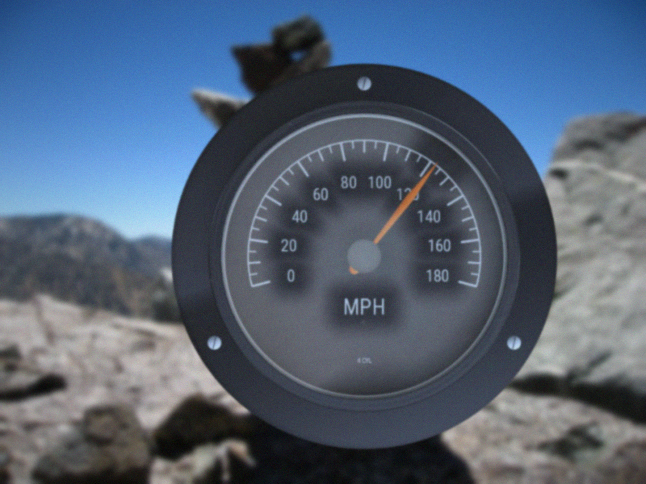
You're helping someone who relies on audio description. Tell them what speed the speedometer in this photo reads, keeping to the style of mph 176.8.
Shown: mph 122.5
